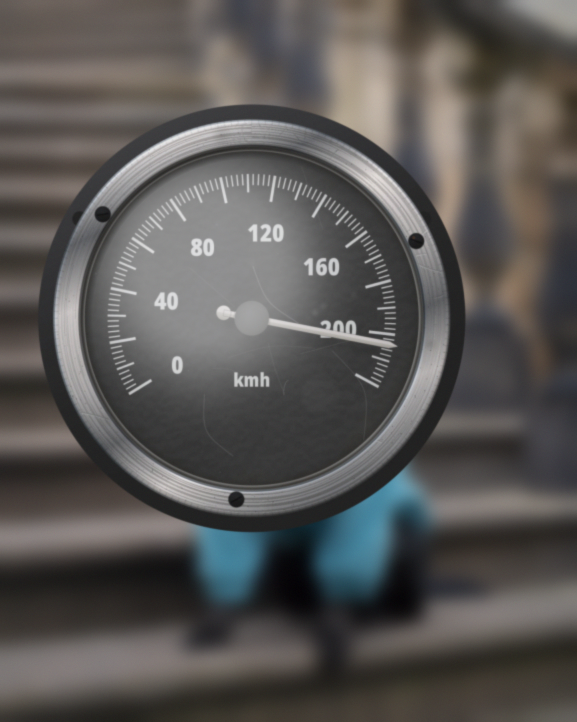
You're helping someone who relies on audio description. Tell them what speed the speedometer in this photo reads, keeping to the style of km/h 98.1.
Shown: km/h 204
